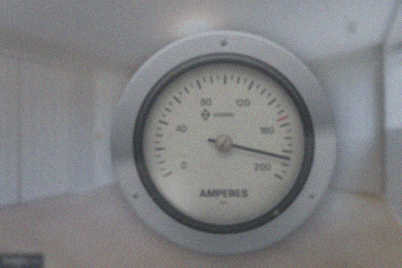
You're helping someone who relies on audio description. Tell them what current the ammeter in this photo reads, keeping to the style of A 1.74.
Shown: A 185
